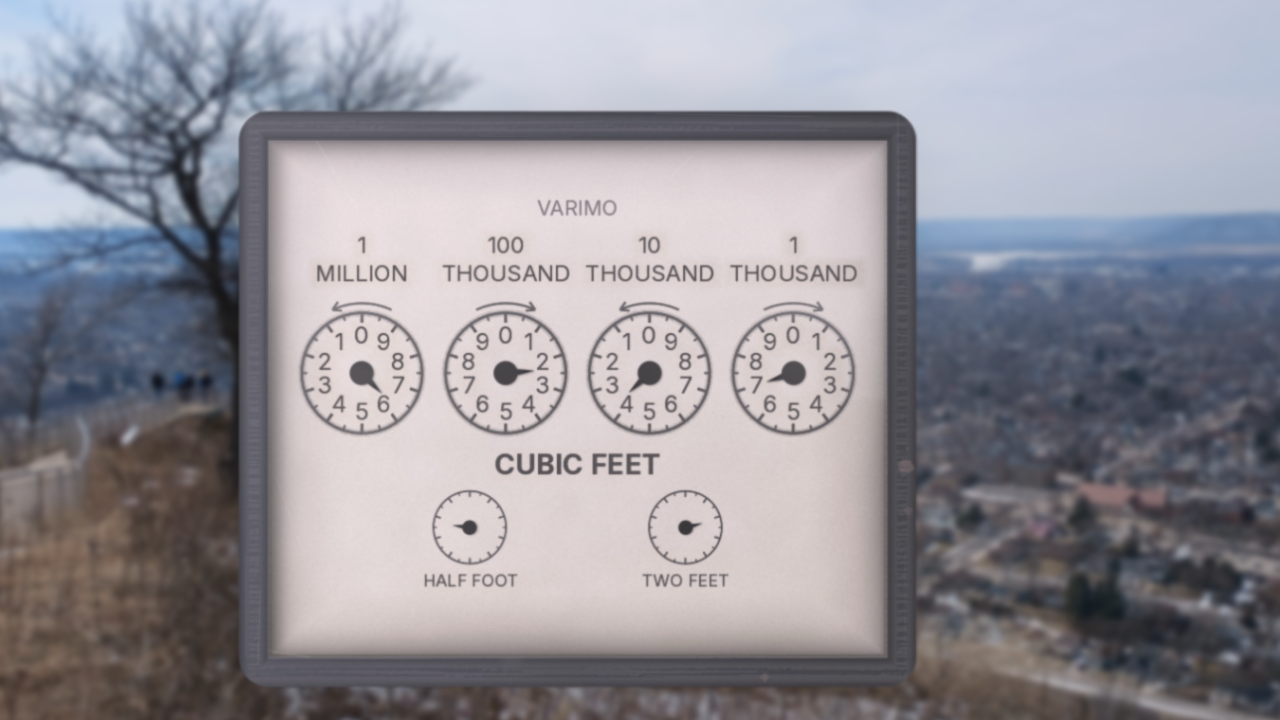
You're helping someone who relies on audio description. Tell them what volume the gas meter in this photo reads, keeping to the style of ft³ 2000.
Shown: ft³ 623700
